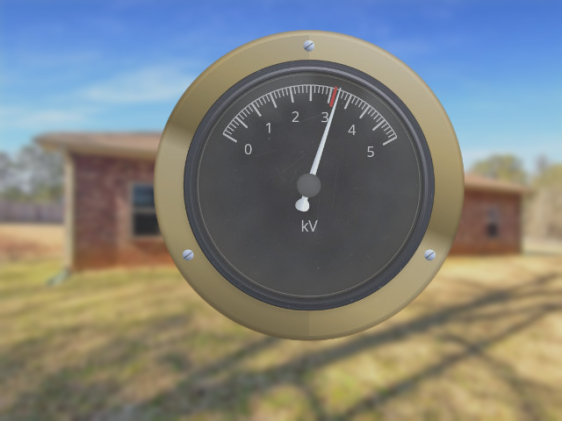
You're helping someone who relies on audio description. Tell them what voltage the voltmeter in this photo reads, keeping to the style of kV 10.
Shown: kV 3.2
